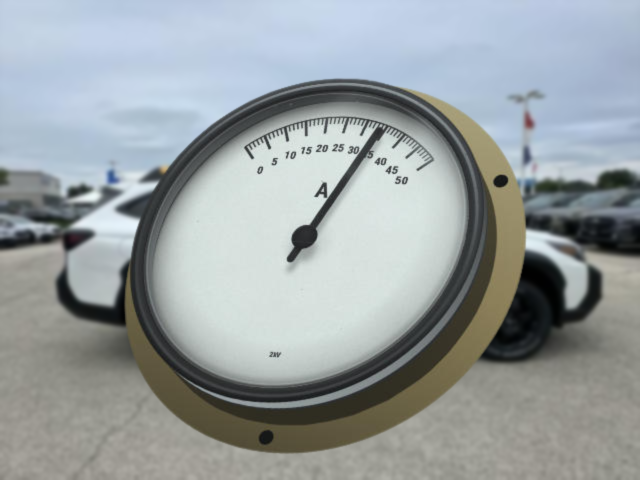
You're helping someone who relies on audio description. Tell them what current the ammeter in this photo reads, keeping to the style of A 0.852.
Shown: A 35
